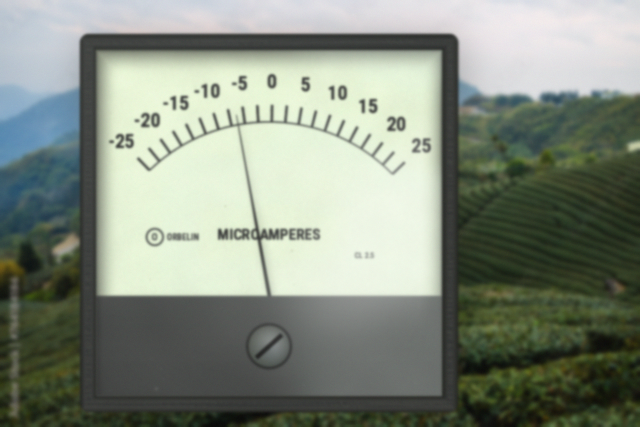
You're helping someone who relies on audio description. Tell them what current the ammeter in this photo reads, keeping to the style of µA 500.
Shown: µA -6.25
